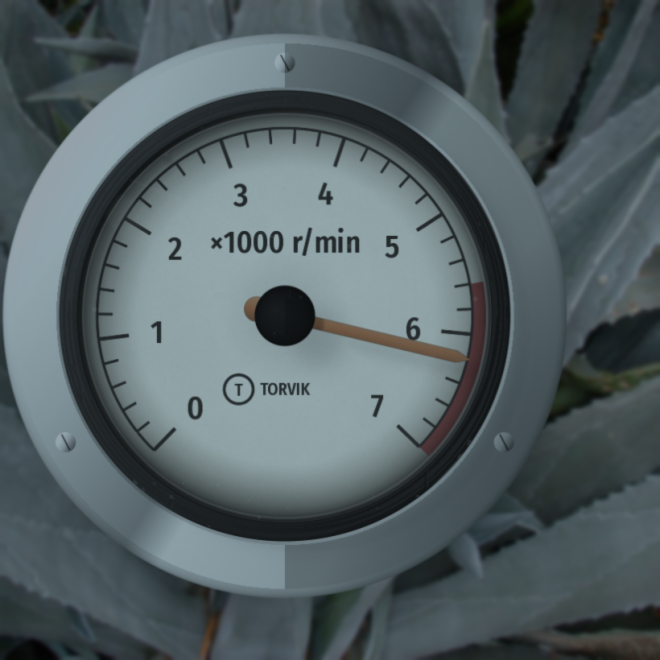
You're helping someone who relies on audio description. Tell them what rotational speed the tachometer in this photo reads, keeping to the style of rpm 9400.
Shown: rpm 6200
